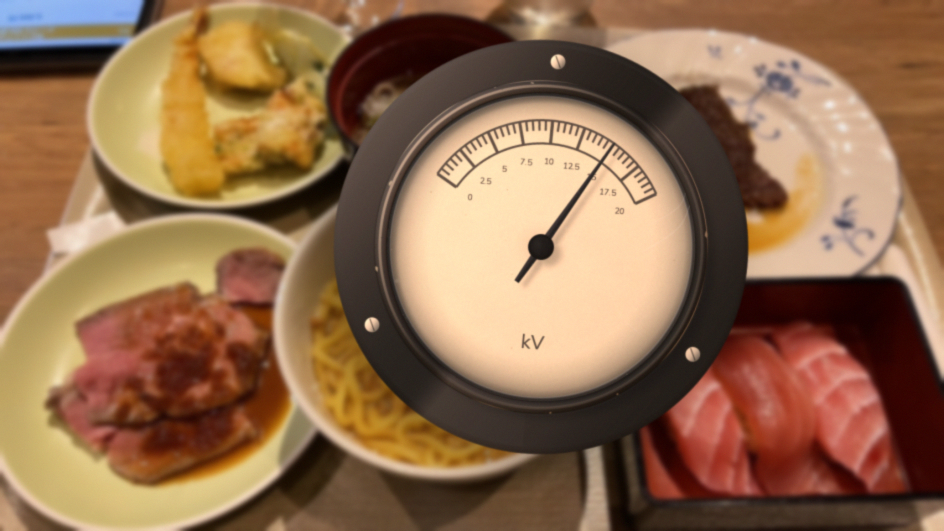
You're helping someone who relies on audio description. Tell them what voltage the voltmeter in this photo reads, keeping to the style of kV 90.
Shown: kV 15
